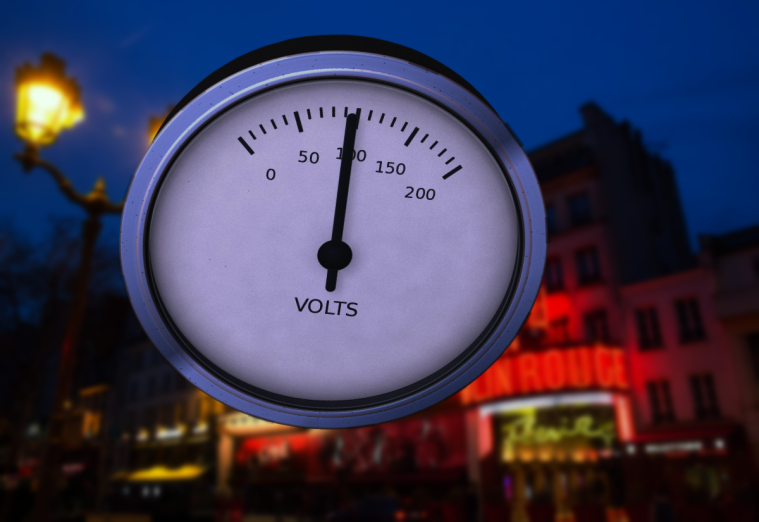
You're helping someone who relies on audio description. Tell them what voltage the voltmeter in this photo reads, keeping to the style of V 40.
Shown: V 95
